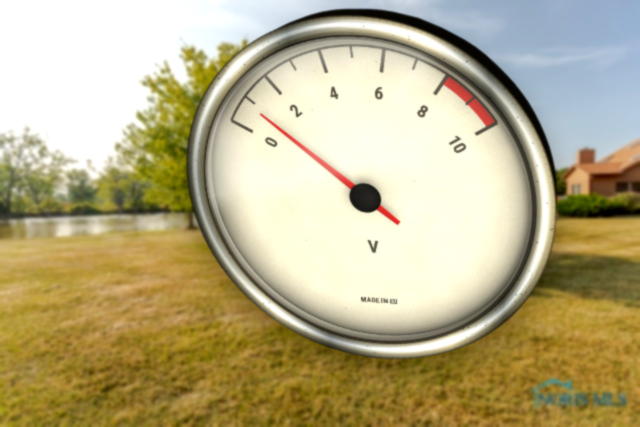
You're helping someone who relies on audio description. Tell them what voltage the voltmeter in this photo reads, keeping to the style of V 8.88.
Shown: V 1
